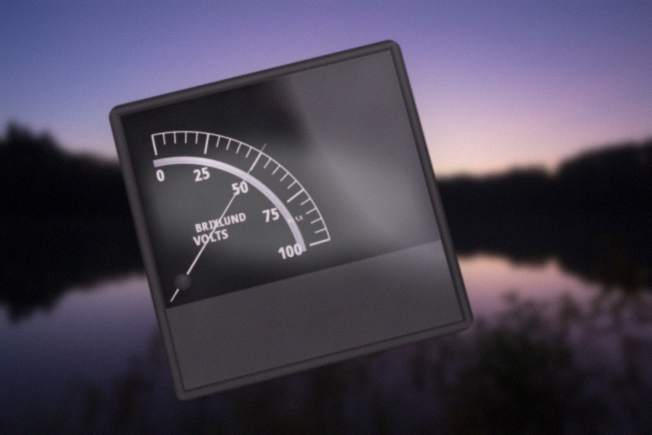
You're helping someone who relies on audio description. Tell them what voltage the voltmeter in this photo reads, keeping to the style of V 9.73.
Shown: V 50
